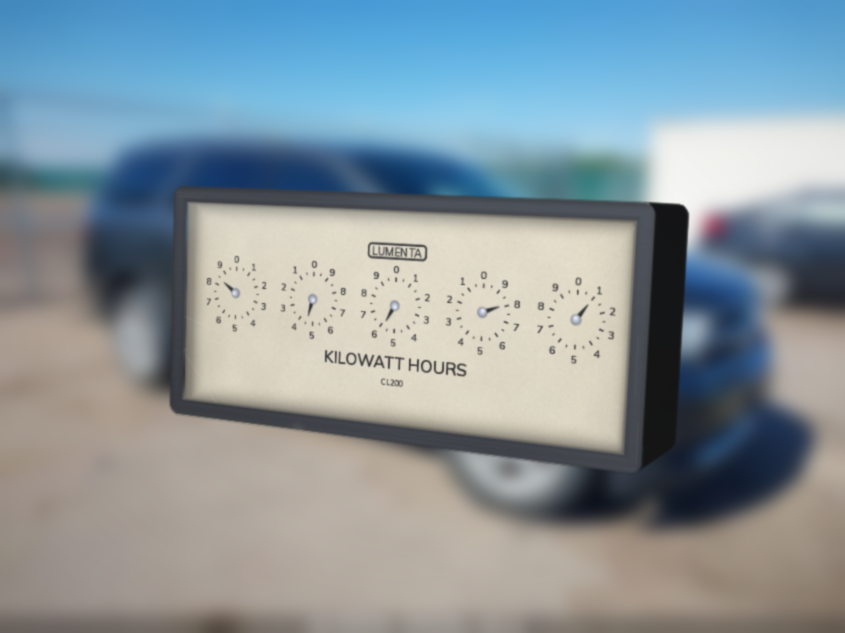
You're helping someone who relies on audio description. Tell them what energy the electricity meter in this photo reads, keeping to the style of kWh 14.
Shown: kWh 84581
